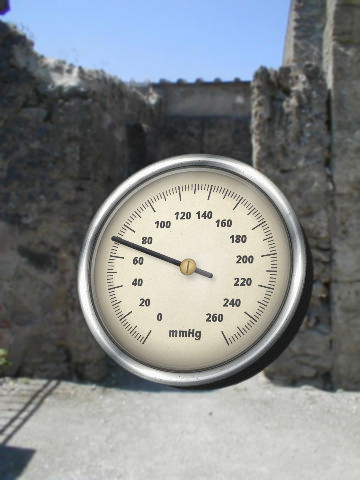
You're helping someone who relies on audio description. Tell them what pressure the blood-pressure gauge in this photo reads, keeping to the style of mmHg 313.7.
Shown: mmHg 70
